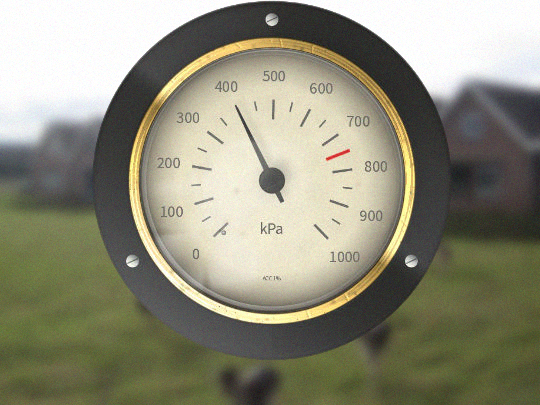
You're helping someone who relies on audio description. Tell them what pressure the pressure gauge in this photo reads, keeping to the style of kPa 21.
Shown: kPa 400
